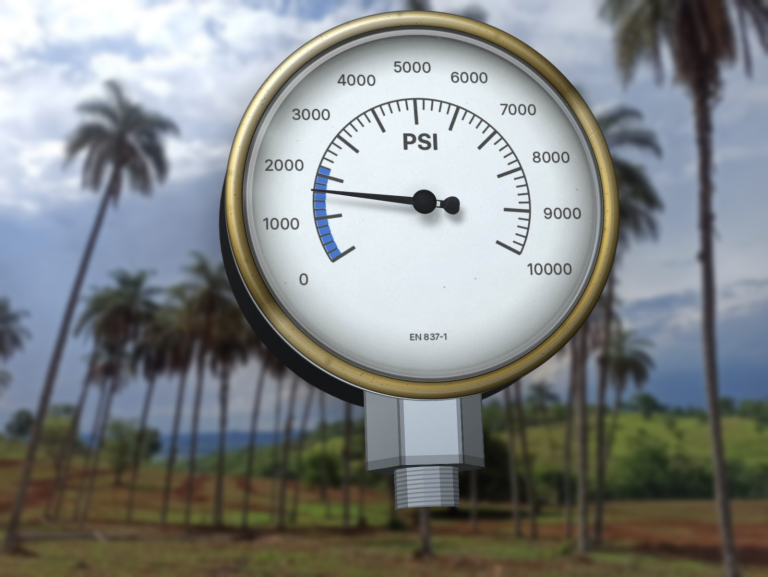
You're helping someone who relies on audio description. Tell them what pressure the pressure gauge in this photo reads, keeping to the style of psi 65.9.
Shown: psi 1600
